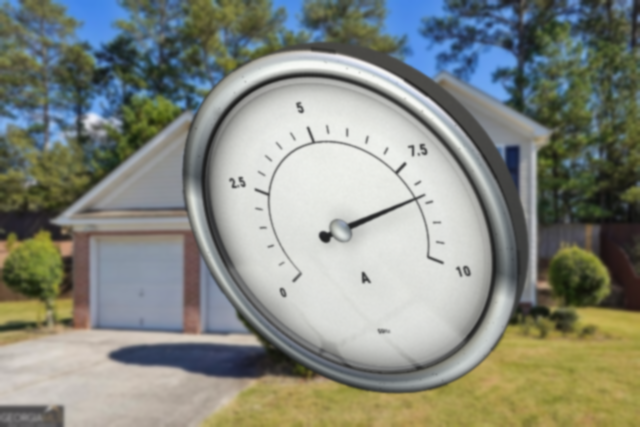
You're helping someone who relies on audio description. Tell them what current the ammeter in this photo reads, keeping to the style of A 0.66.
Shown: A 8.25
